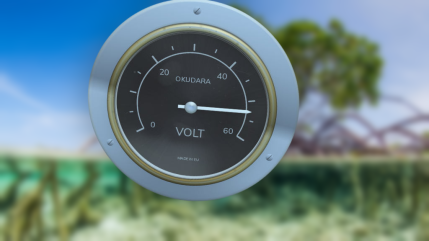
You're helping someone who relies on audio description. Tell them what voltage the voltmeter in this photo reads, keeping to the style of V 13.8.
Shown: V 52.5
